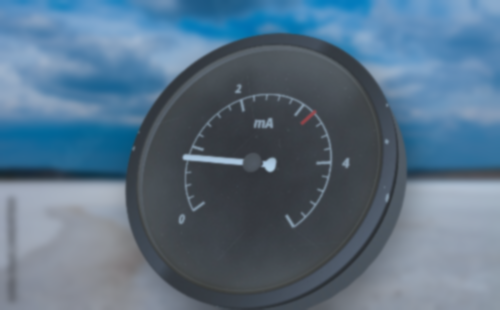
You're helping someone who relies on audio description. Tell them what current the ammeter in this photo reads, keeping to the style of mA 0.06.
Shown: mA 0.8
